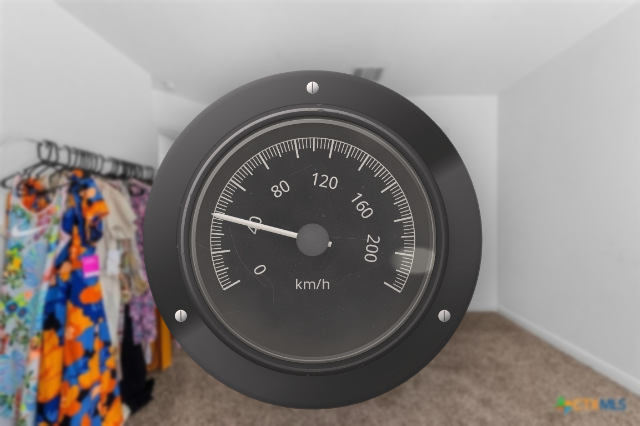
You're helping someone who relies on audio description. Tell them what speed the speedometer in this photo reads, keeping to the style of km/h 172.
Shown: km/h 40
